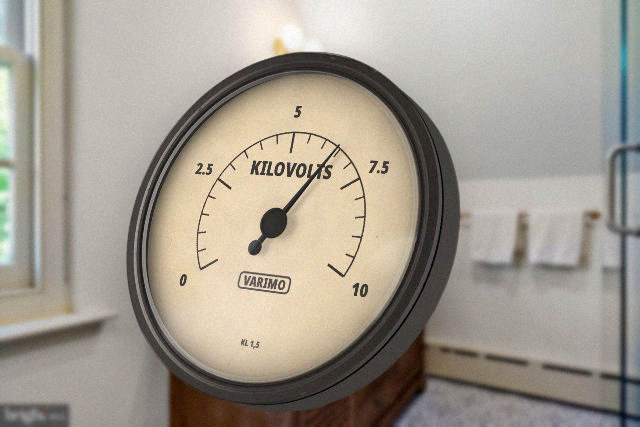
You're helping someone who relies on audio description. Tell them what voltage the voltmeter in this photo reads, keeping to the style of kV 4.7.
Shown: kV 6.5
